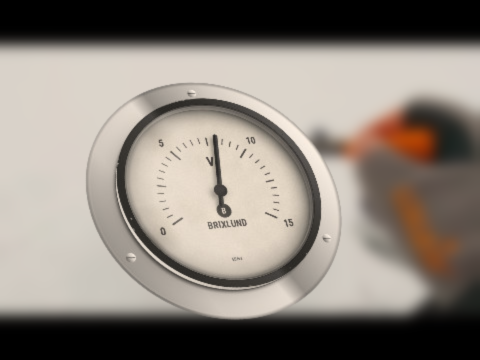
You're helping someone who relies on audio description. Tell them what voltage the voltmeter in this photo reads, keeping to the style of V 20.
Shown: V 8
